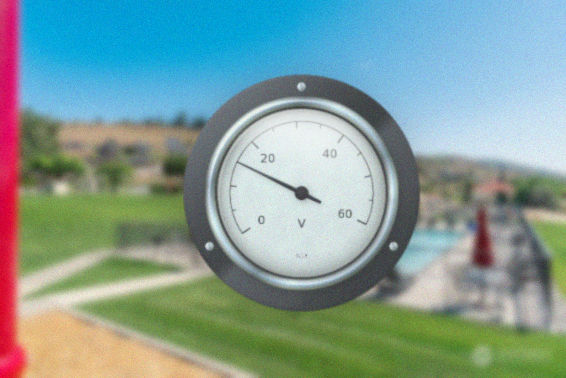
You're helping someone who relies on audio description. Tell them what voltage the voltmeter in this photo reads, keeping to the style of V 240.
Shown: V 15
